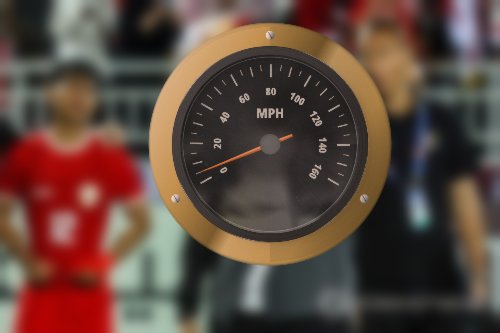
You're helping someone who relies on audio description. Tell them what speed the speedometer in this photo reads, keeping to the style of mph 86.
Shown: mph 5
